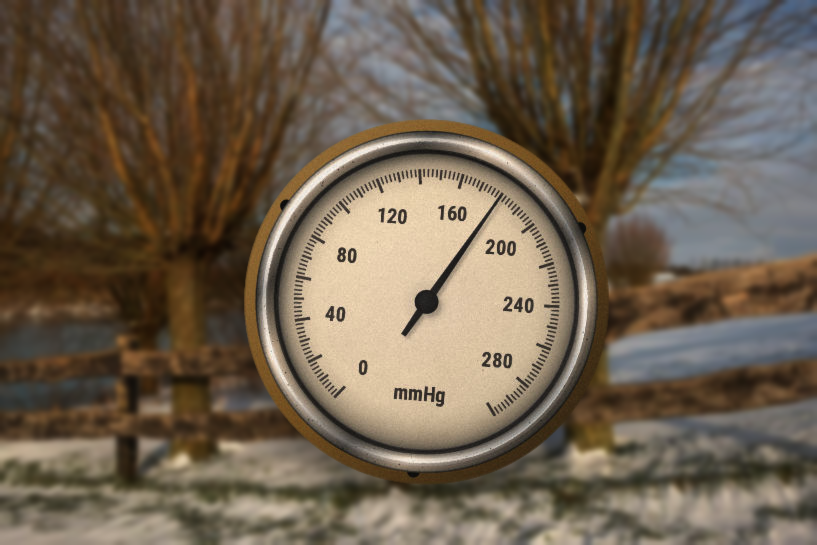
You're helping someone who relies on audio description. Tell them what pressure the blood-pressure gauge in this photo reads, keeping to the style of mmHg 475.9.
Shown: mmHg 180
